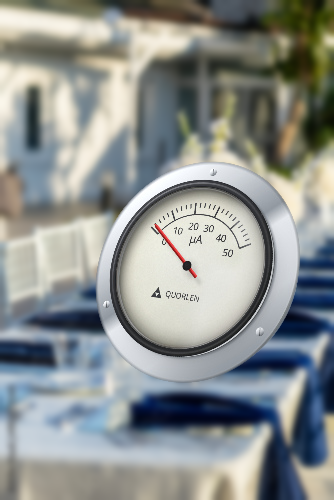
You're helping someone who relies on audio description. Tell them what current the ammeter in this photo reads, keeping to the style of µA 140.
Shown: µA 2
